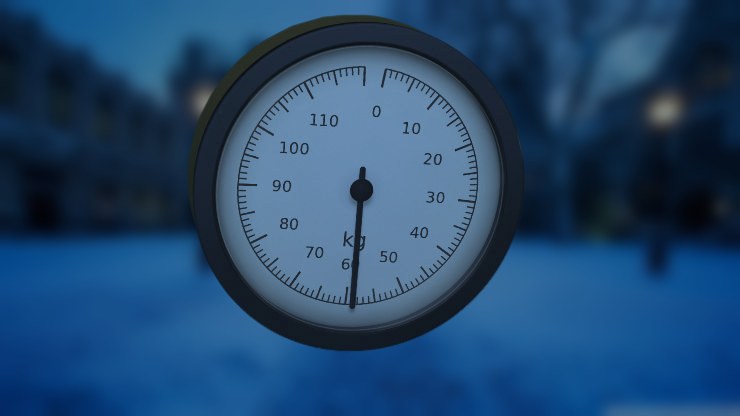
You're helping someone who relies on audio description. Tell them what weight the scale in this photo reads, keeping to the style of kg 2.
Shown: kg 59
